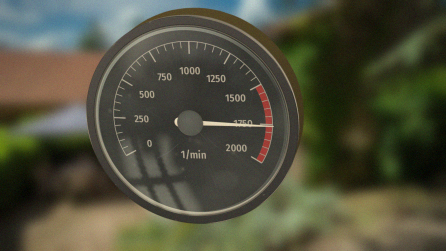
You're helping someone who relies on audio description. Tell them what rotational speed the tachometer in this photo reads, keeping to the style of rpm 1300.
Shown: rpm 1750
